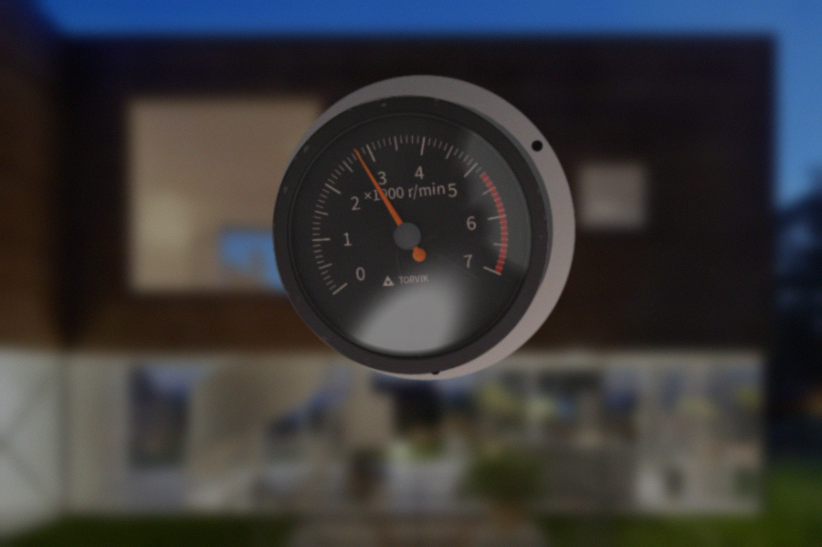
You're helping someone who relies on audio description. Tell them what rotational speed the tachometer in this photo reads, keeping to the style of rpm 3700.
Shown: rpm 2800
